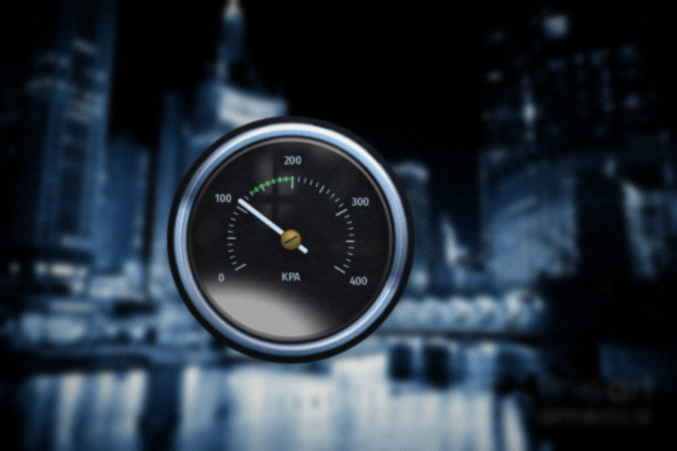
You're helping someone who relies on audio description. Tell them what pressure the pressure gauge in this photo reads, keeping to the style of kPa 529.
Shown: kPa 110
